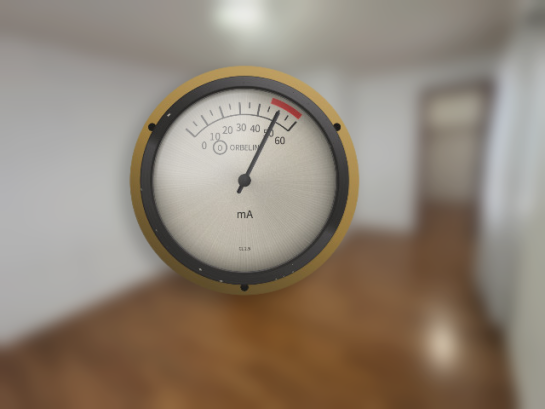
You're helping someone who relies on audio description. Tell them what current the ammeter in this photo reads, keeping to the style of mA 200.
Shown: mA 50
